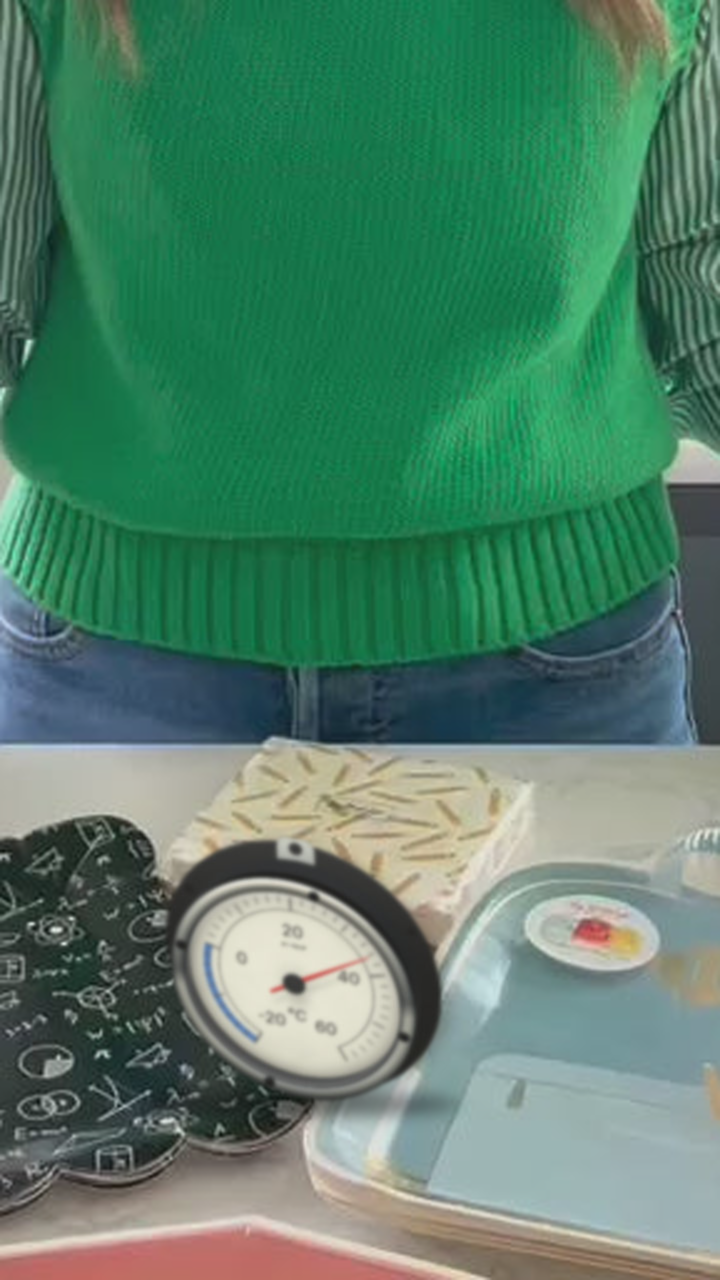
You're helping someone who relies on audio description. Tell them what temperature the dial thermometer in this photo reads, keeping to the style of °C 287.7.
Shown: °C 36
